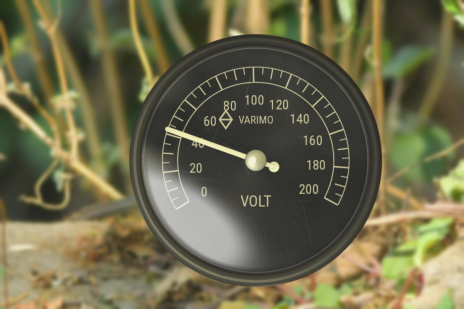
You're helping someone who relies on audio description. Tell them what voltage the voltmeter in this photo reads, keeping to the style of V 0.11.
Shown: V 42.5
